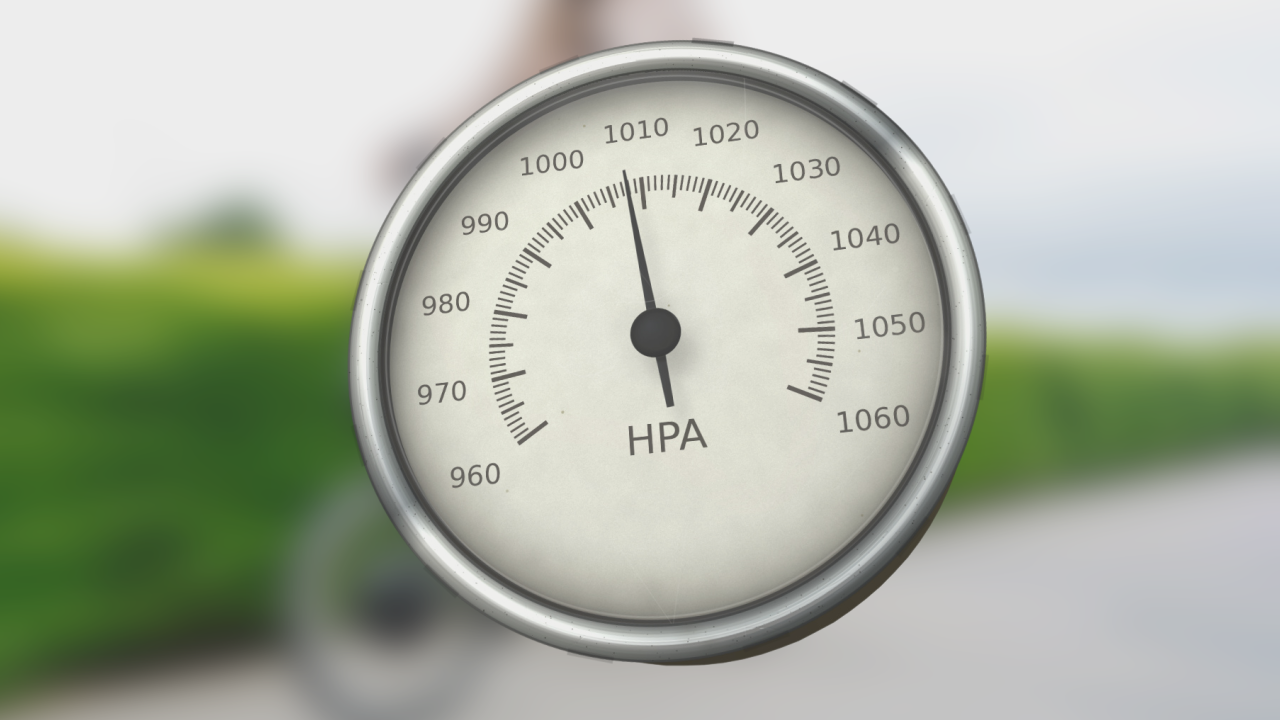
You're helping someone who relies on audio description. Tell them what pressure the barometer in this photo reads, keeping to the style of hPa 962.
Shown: hPa 1008
